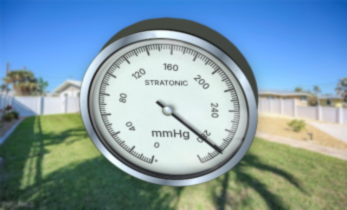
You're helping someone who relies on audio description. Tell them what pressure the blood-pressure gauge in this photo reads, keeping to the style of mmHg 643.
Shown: mmHg 280
